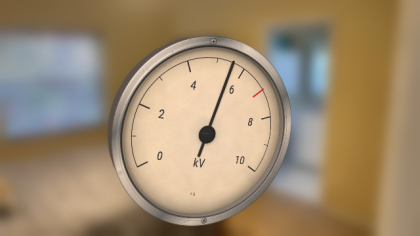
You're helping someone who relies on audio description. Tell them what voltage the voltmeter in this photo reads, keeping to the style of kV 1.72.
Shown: kV 5.5
